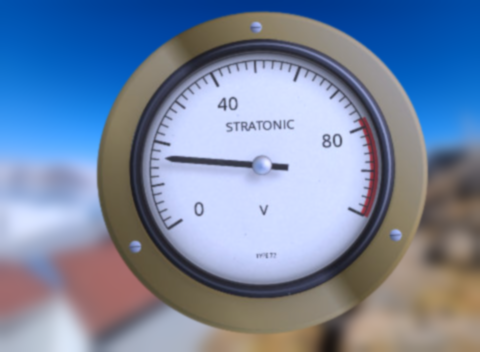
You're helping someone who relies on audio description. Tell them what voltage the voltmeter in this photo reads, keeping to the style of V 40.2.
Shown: V 16
